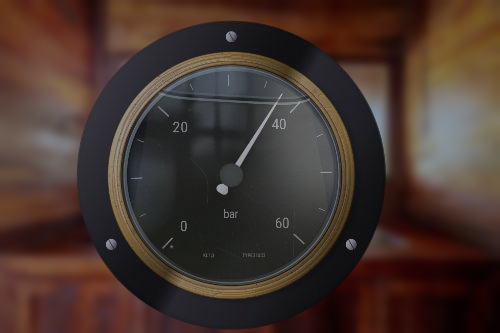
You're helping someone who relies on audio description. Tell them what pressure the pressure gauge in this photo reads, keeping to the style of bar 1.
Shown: bar 37.5
